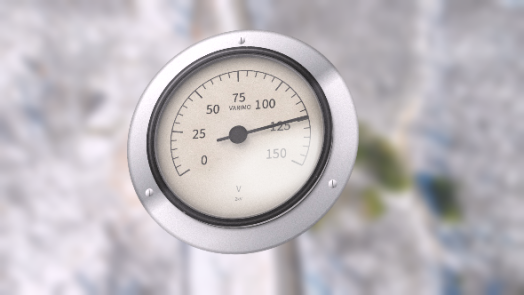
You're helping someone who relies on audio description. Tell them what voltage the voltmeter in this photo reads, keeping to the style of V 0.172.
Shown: V 125
